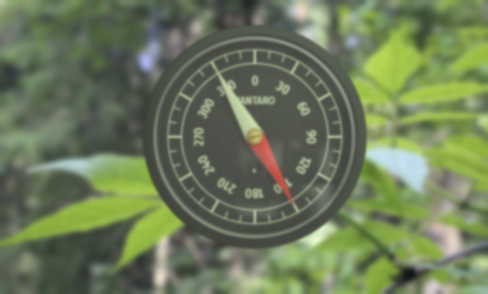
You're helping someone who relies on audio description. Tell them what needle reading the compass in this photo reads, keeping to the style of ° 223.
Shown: ° 150
